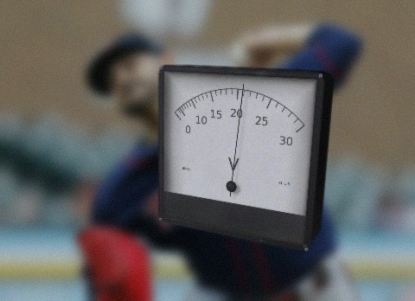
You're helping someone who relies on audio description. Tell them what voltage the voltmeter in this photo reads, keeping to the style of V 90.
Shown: V 21
